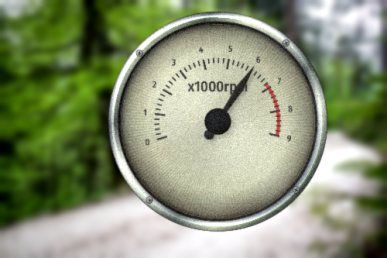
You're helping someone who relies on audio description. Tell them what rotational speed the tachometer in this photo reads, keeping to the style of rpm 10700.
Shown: rpm 6000
